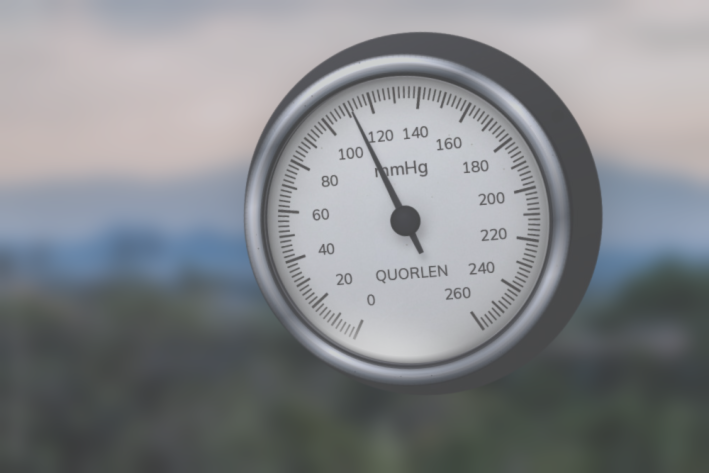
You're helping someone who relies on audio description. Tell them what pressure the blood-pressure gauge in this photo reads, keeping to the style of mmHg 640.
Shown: mmHg 112
